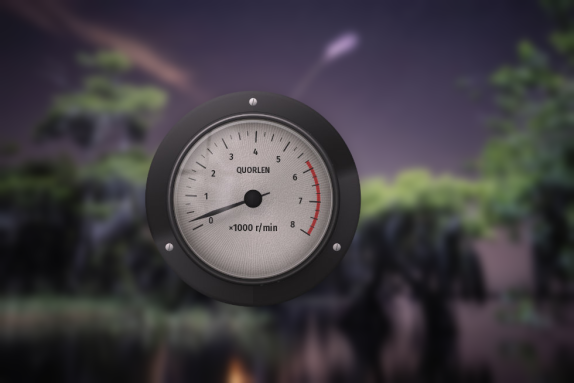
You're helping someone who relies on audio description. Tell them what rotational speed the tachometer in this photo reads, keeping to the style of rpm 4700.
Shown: rpm 250
